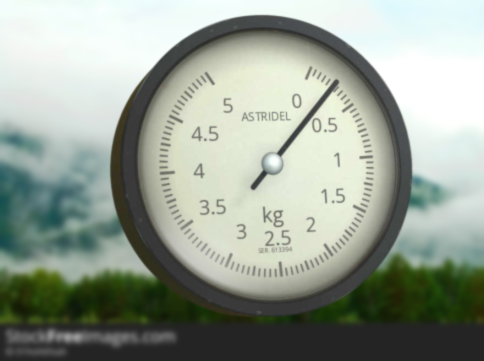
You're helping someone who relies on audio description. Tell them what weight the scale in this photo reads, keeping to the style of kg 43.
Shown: kg 0.25
